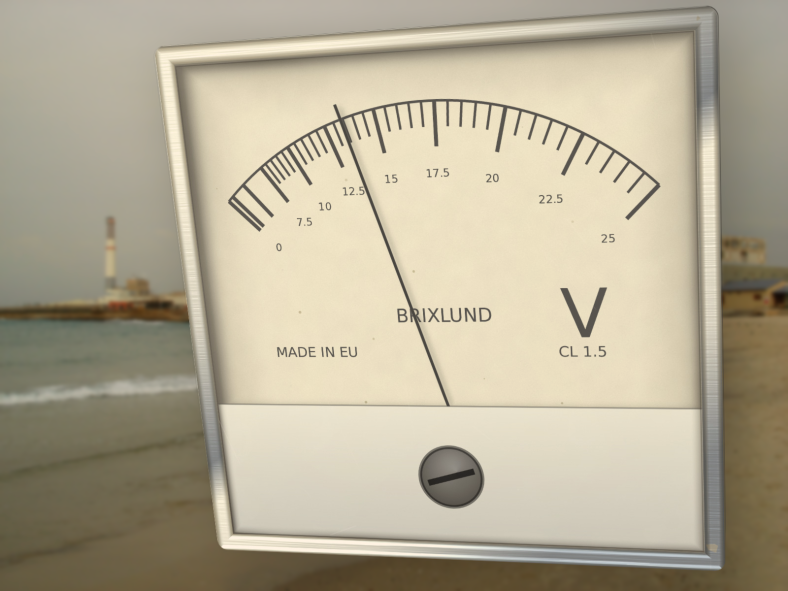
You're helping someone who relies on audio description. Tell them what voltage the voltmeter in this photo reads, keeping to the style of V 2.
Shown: V 13.5
